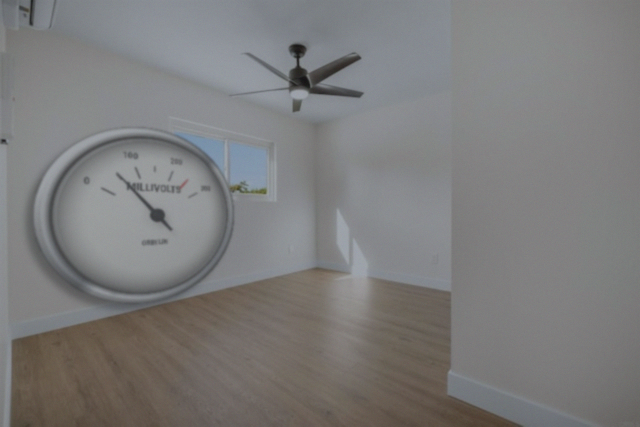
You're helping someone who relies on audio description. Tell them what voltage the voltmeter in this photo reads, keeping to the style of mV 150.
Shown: mV 50
